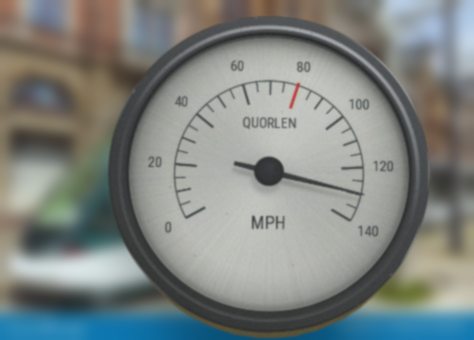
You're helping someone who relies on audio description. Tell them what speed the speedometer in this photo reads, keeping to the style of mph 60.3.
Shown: mph 130
